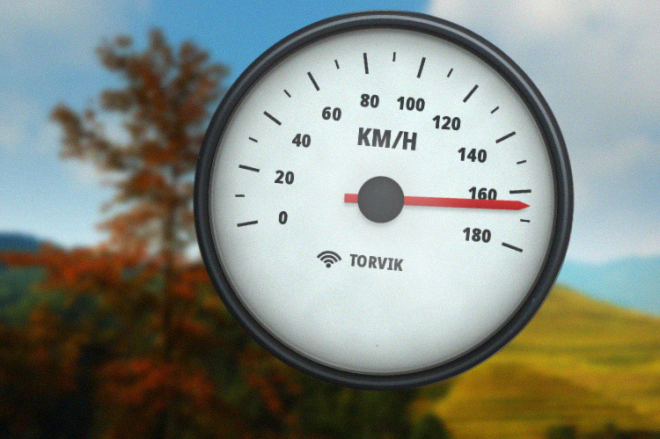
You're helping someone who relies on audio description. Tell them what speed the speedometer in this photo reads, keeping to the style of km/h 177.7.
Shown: km/h 165
